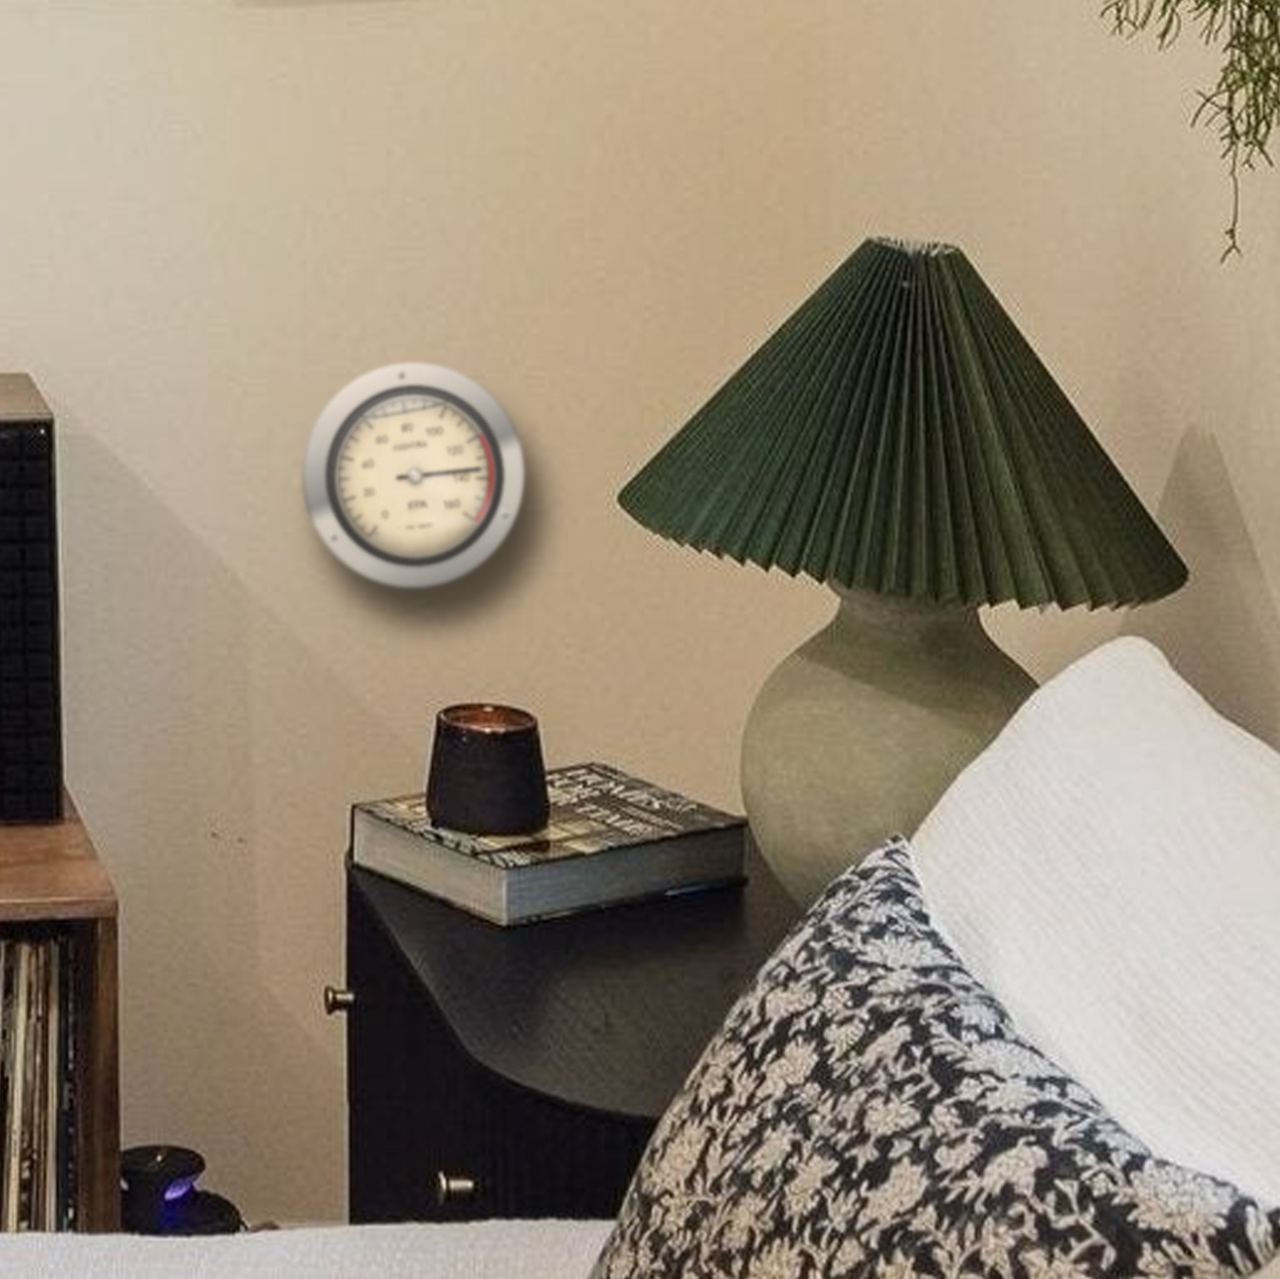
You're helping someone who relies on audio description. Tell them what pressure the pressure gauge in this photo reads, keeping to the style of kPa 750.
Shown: kPa 135
